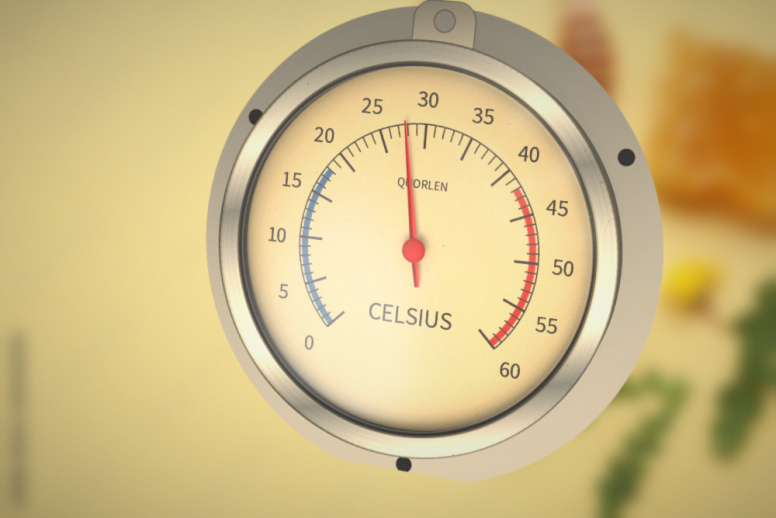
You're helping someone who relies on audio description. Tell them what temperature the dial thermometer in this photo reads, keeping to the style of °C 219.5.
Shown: °C 28
